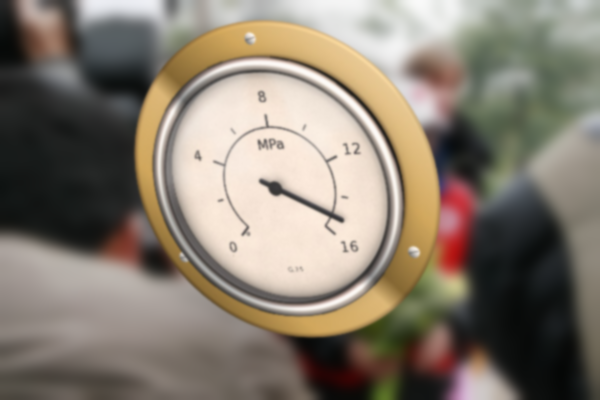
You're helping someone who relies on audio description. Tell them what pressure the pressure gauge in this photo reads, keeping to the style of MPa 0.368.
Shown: MPa 15
